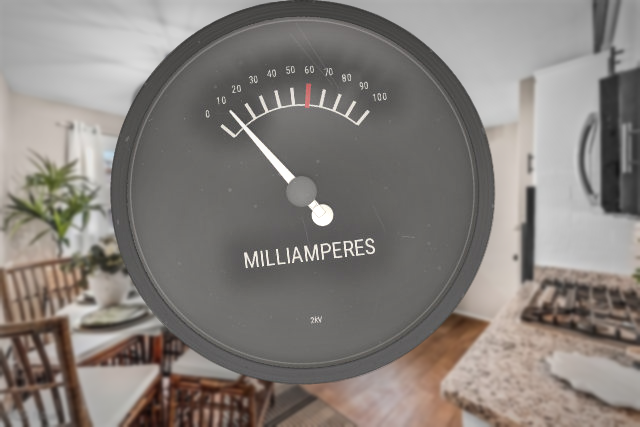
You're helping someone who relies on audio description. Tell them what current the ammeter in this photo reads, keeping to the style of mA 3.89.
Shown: mA 10
